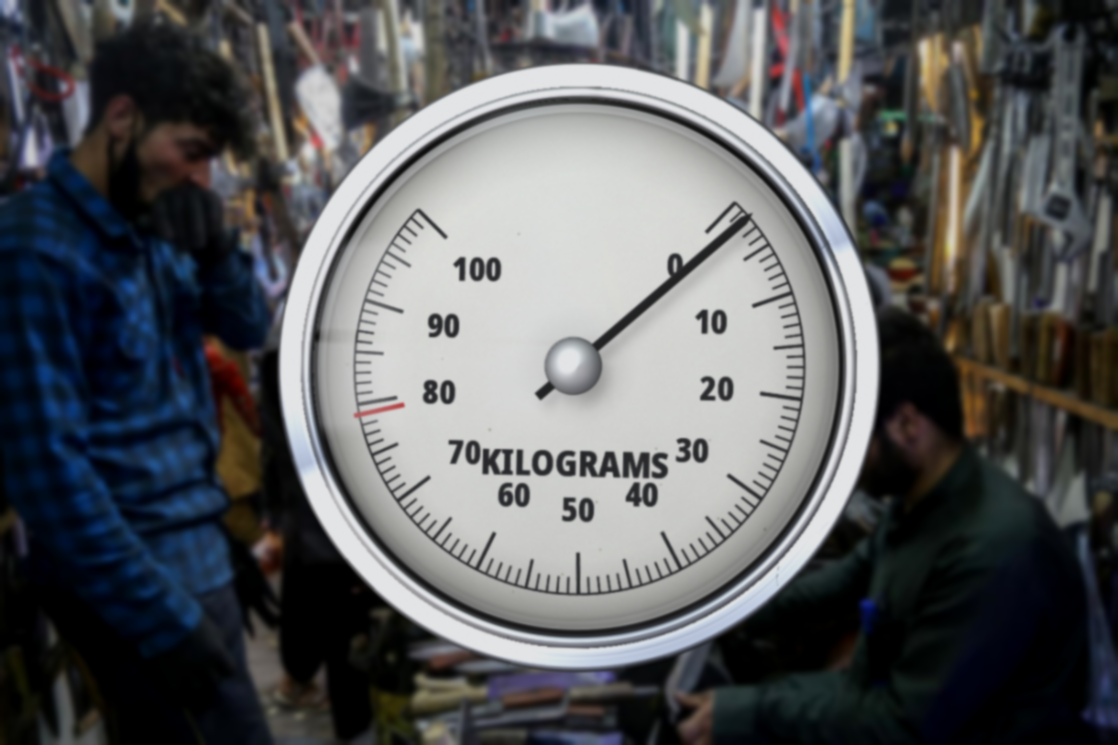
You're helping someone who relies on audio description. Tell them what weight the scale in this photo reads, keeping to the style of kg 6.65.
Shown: kg 2
